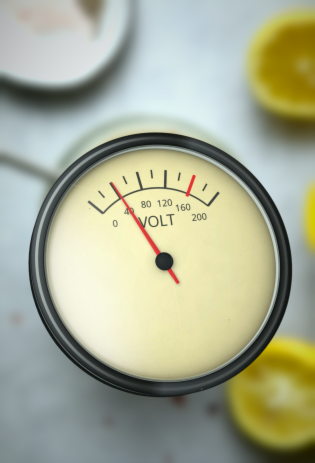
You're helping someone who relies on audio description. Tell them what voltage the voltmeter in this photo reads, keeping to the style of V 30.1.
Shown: V 40
